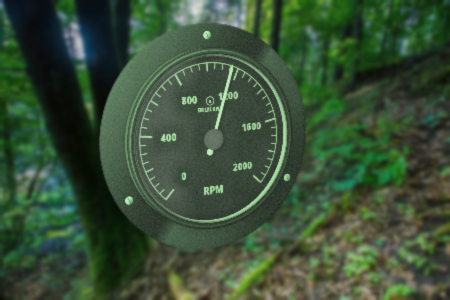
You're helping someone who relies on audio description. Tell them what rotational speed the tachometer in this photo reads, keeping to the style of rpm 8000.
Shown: rpm 1150
